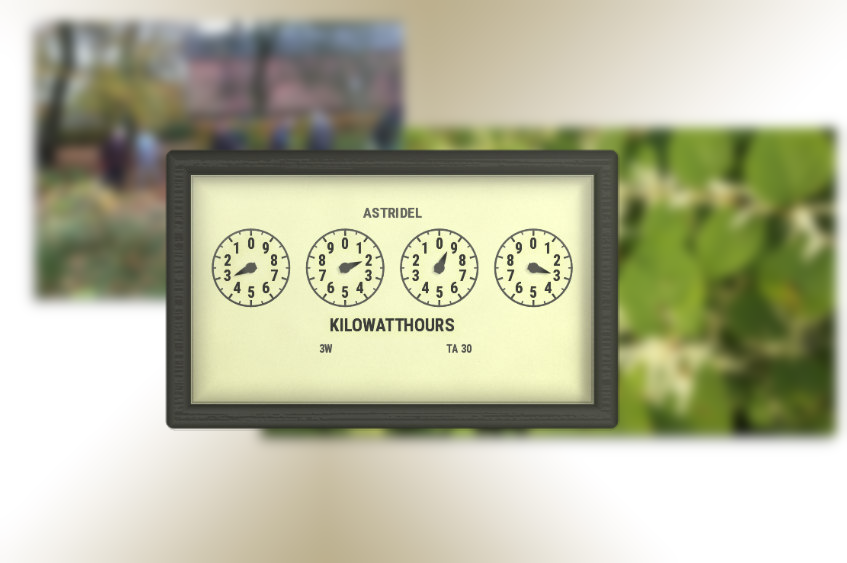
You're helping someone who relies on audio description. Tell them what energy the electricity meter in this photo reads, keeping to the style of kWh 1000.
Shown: kWh 3193
